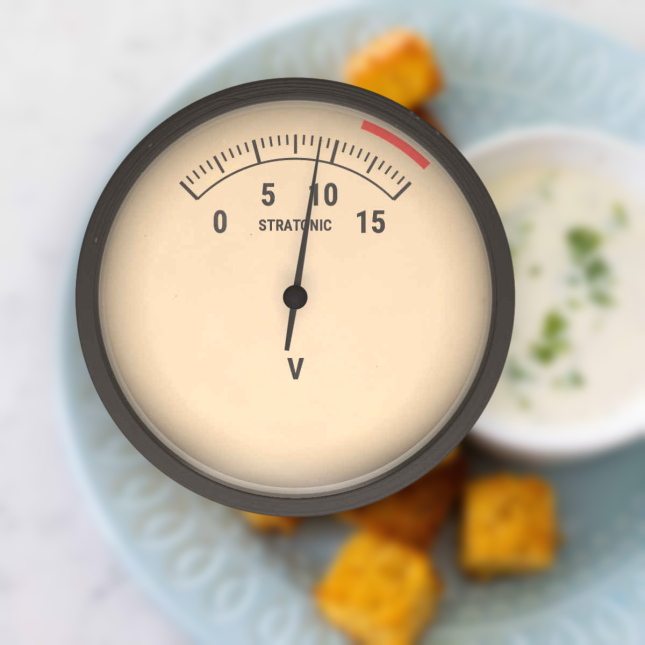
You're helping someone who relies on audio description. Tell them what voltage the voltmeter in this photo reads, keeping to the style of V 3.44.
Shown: V 9
